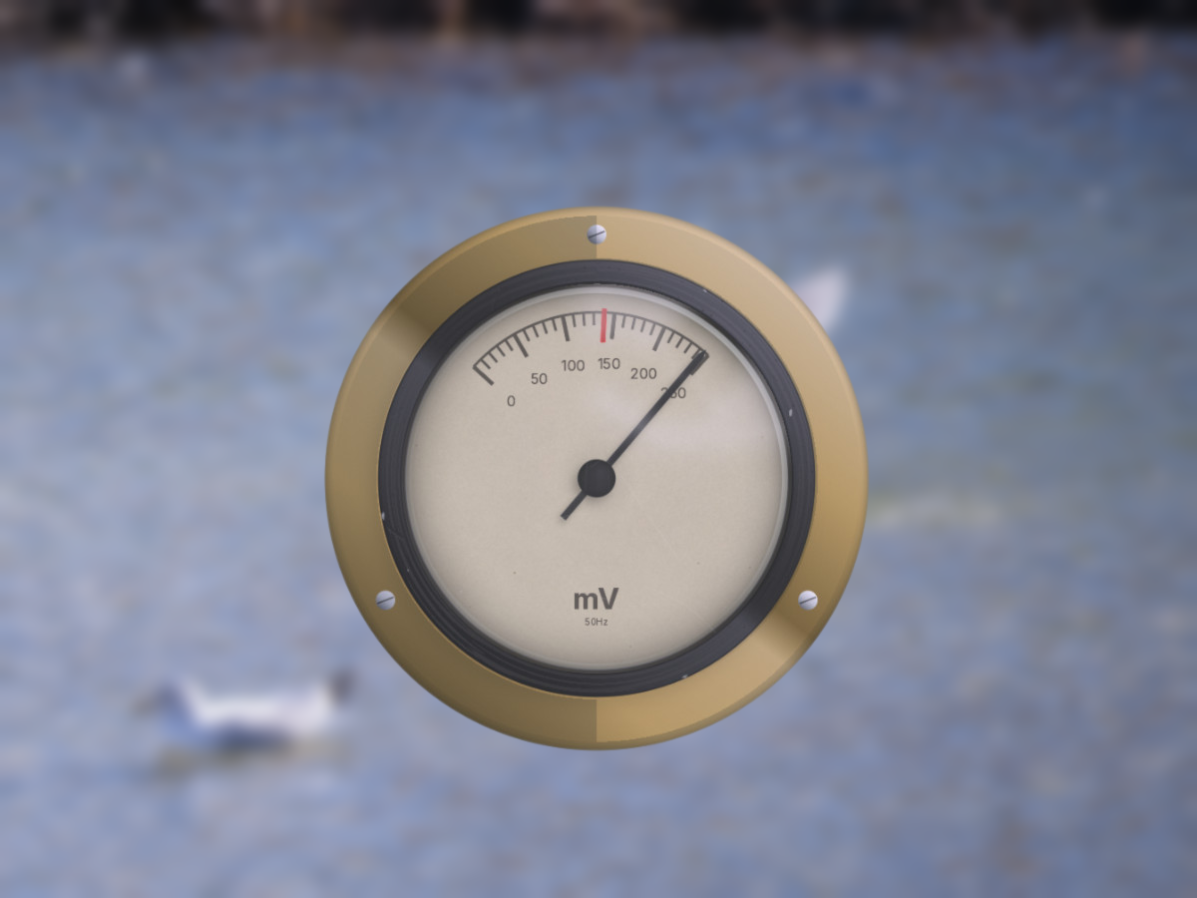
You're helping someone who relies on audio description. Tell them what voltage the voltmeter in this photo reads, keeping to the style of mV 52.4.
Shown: mV 245
